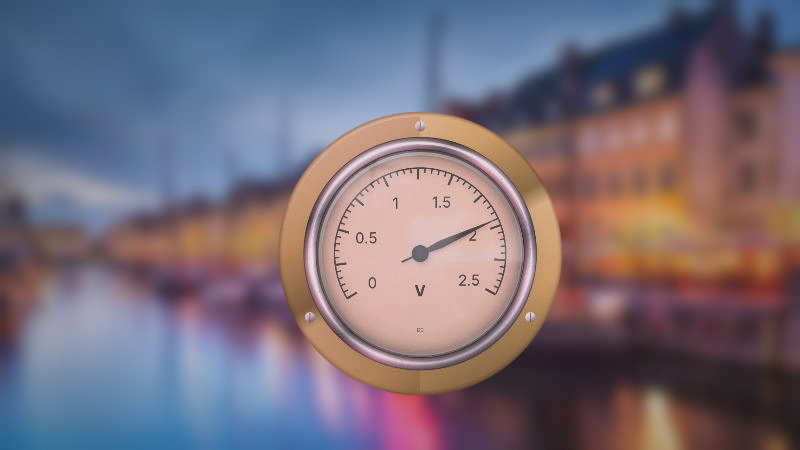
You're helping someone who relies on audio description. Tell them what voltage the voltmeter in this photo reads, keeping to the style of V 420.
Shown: V 1.95
